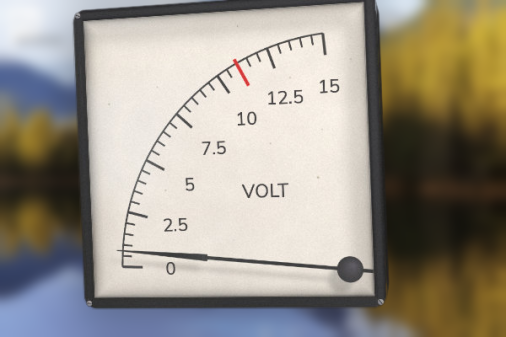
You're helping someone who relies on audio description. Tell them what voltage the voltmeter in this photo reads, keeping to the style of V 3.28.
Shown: V 0.75
